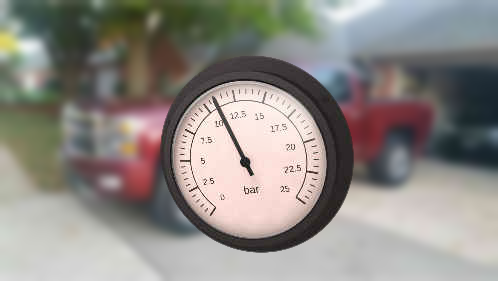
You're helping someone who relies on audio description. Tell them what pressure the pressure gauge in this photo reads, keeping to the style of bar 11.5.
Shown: bar 11
